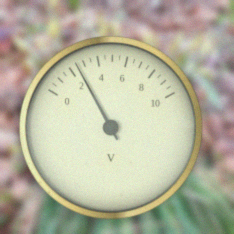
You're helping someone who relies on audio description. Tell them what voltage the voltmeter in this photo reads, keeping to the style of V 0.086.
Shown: V 2.5
